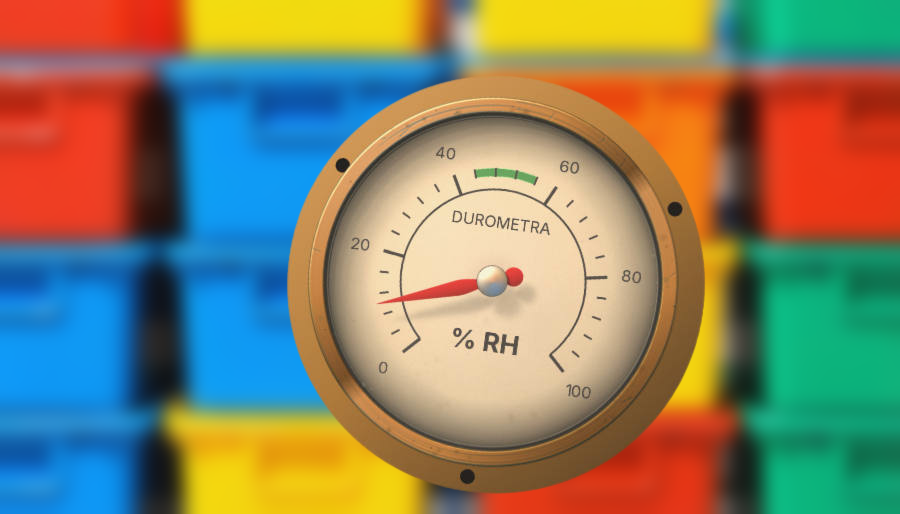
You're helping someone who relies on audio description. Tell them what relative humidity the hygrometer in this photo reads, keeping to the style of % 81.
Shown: % 10
